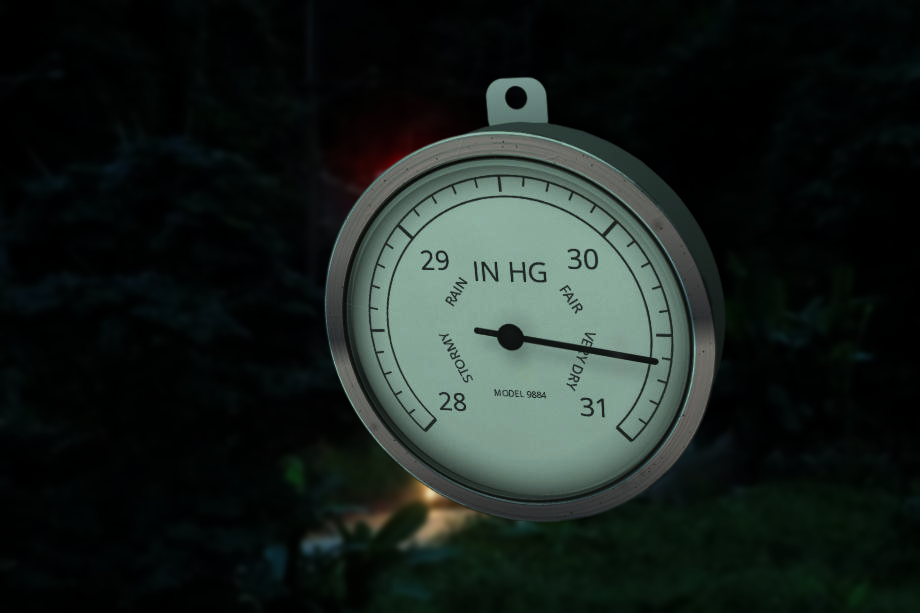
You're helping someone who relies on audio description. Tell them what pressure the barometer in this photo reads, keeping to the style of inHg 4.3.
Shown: inHg 30.6
